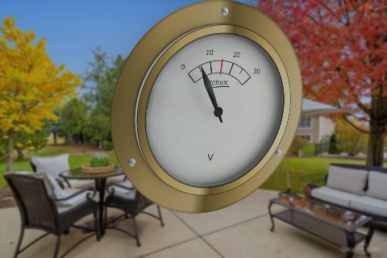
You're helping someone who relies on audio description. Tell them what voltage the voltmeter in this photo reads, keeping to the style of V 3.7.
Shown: V 5
